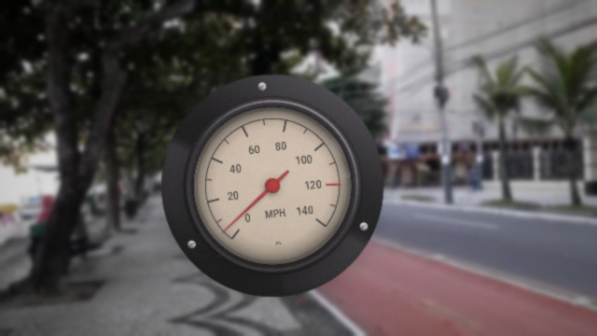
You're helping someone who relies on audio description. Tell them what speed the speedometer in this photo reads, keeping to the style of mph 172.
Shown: mph 5
